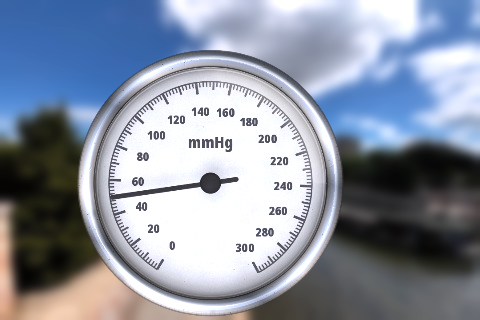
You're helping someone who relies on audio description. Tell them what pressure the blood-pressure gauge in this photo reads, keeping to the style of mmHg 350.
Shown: mmHg 50
